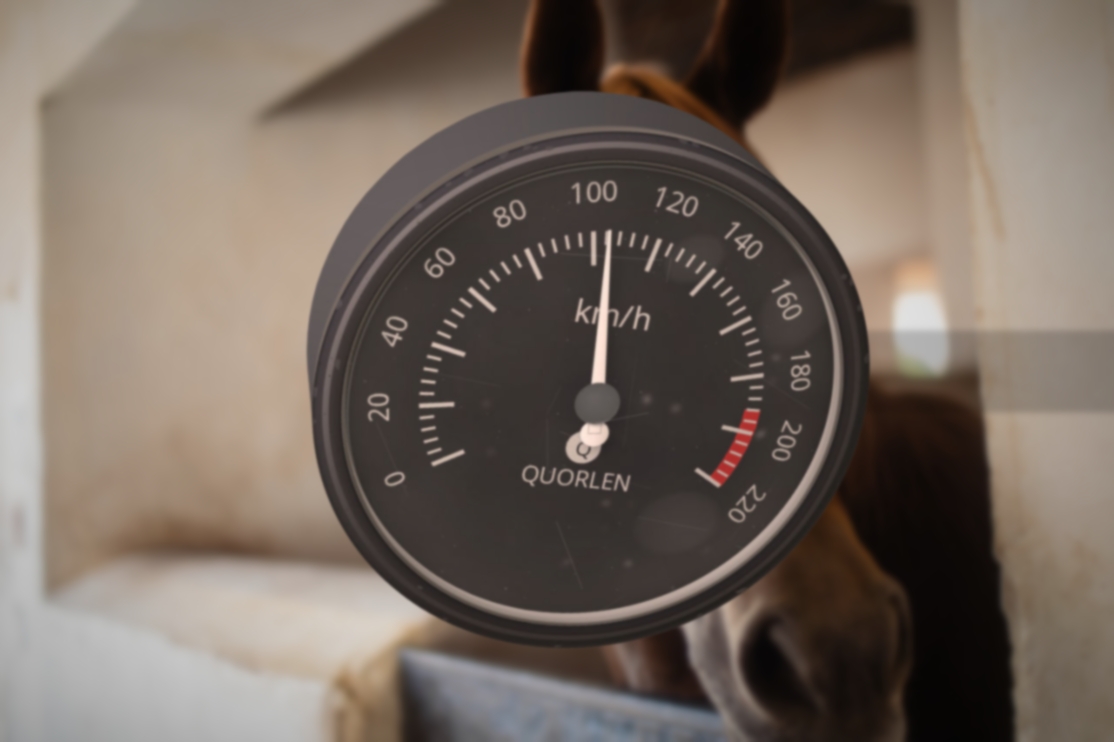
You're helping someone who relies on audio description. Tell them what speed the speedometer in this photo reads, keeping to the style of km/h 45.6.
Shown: km/h 104
